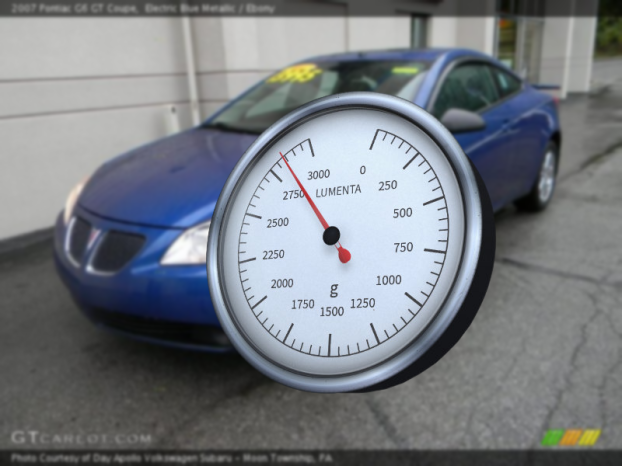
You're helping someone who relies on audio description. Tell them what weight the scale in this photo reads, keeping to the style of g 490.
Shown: g 2850
